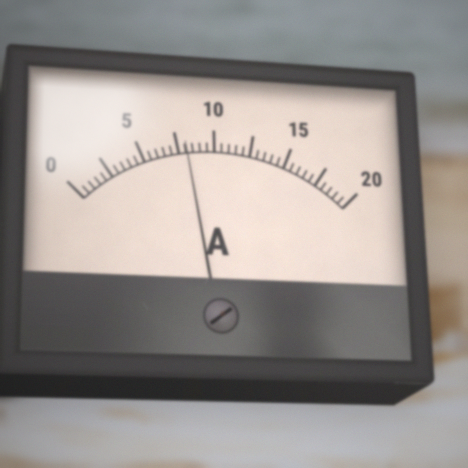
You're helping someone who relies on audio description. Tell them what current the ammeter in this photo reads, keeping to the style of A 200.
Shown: A 8
